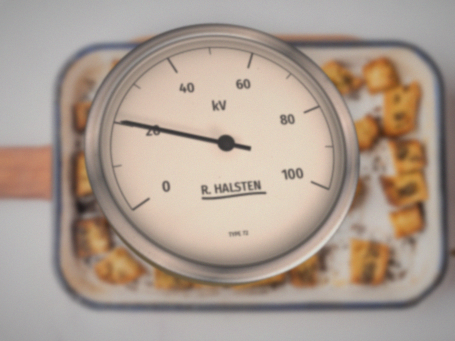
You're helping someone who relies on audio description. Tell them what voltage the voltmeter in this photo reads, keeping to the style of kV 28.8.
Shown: kV 20
